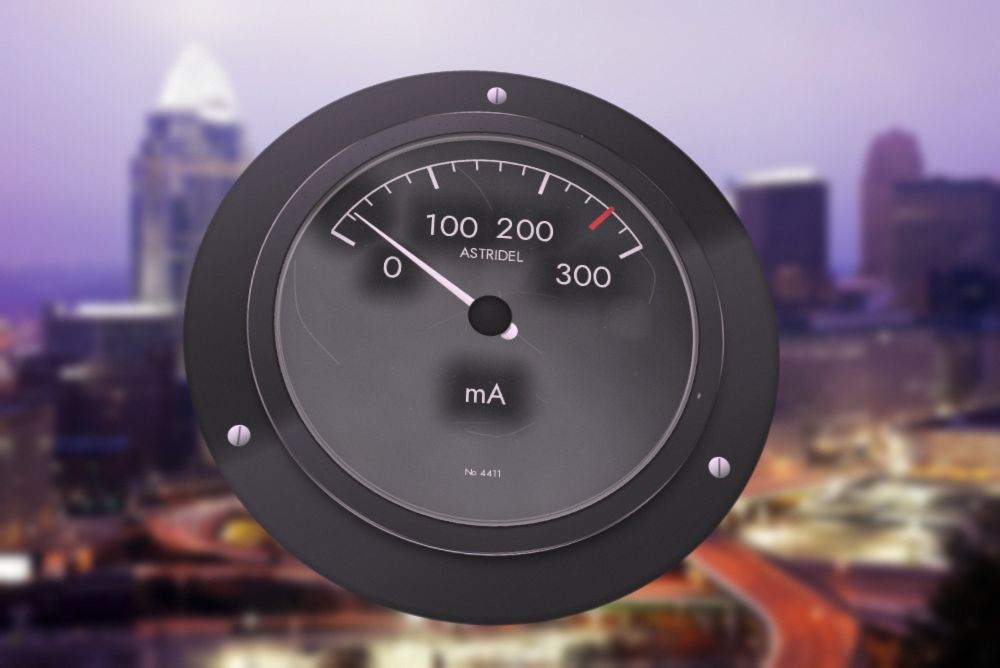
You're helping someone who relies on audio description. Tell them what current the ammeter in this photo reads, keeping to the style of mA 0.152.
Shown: mA 20
